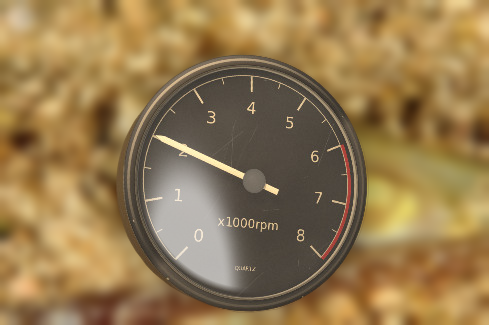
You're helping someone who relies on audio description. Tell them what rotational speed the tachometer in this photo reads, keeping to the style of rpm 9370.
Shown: rpm 2000
